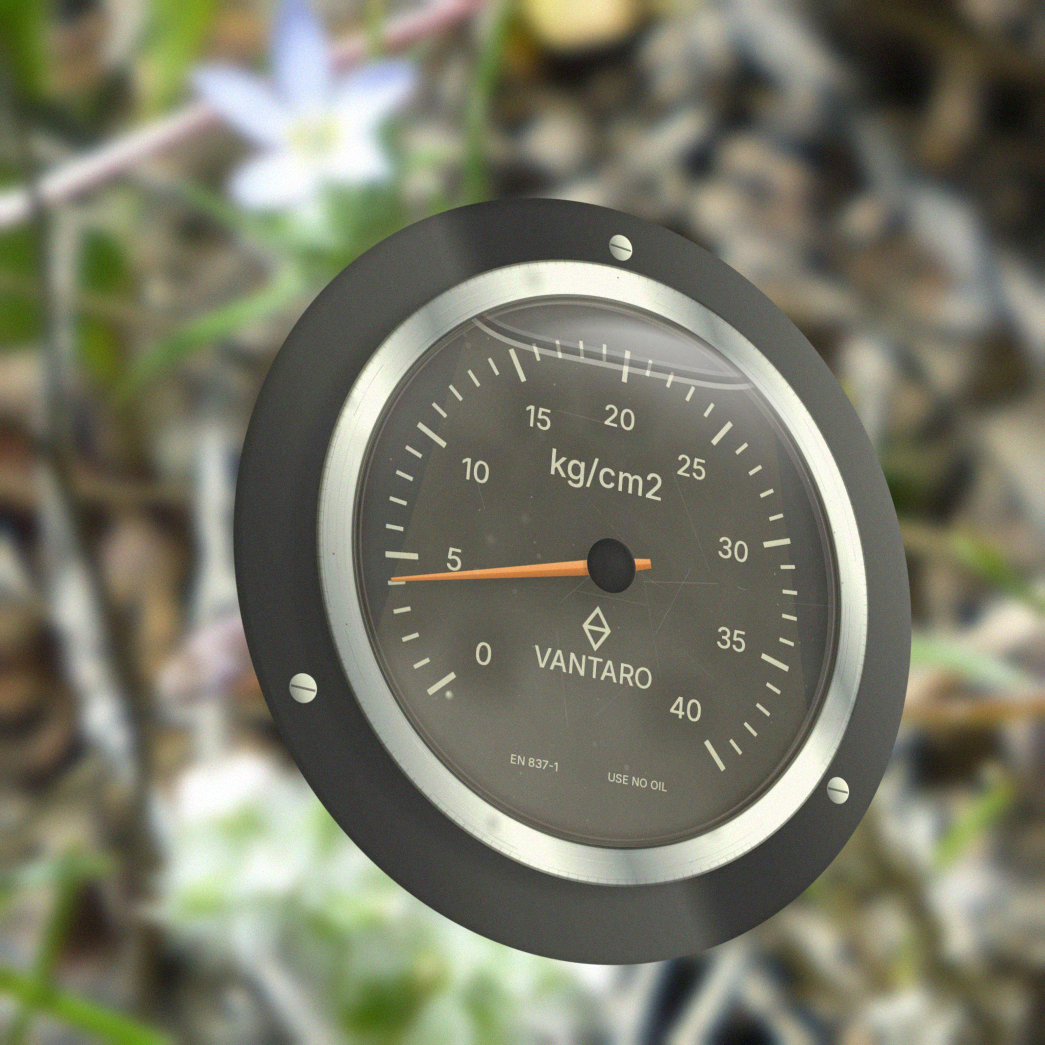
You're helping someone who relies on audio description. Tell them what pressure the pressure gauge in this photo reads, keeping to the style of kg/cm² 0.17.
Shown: kg/cm² 4
